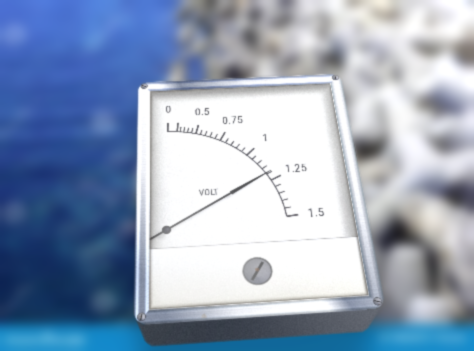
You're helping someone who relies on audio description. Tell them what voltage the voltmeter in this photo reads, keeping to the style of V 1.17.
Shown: V 1.2
